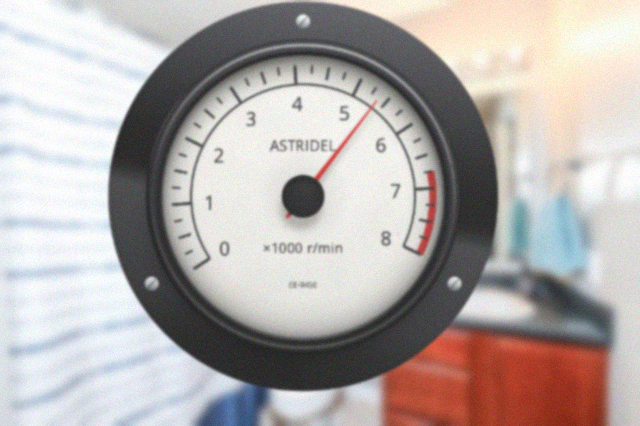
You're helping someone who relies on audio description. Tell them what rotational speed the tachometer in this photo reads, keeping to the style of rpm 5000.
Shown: rpm 5375
